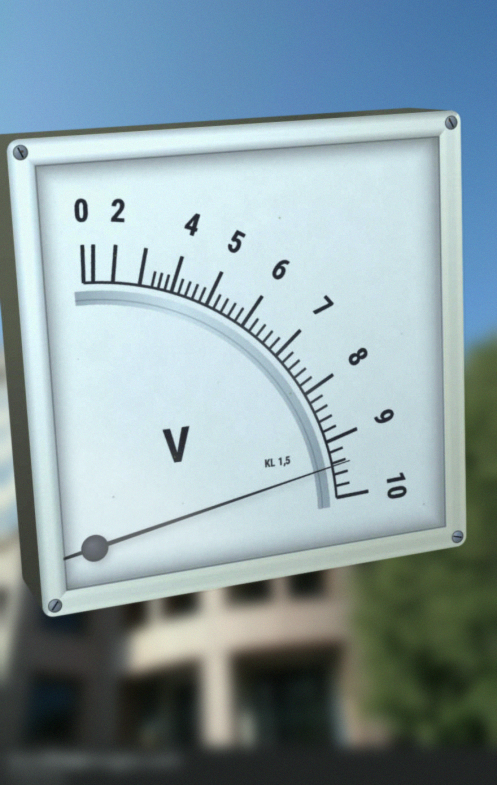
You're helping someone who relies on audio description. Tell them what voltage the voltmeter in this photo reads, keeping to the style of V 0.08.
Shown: V 9.4
